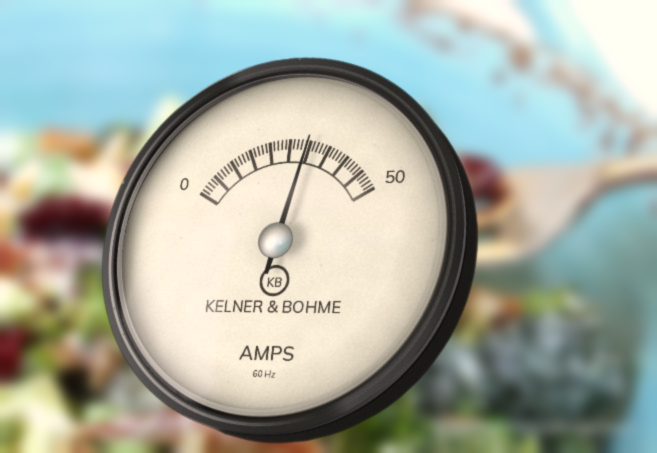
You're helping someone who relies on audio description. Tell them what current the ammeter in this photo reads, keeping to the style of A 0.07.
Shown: A 30
